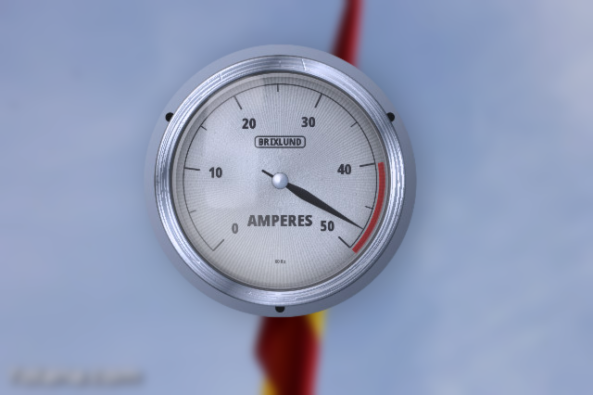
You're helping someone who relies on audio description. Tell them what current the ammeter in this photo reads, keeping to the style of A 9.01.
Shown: A 47.5
